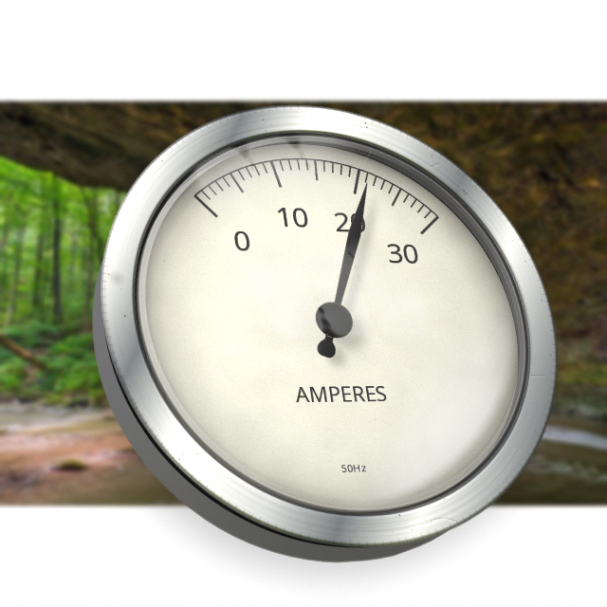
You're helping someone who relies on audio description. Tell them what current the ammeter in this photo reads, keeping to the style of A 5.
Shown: A 21
